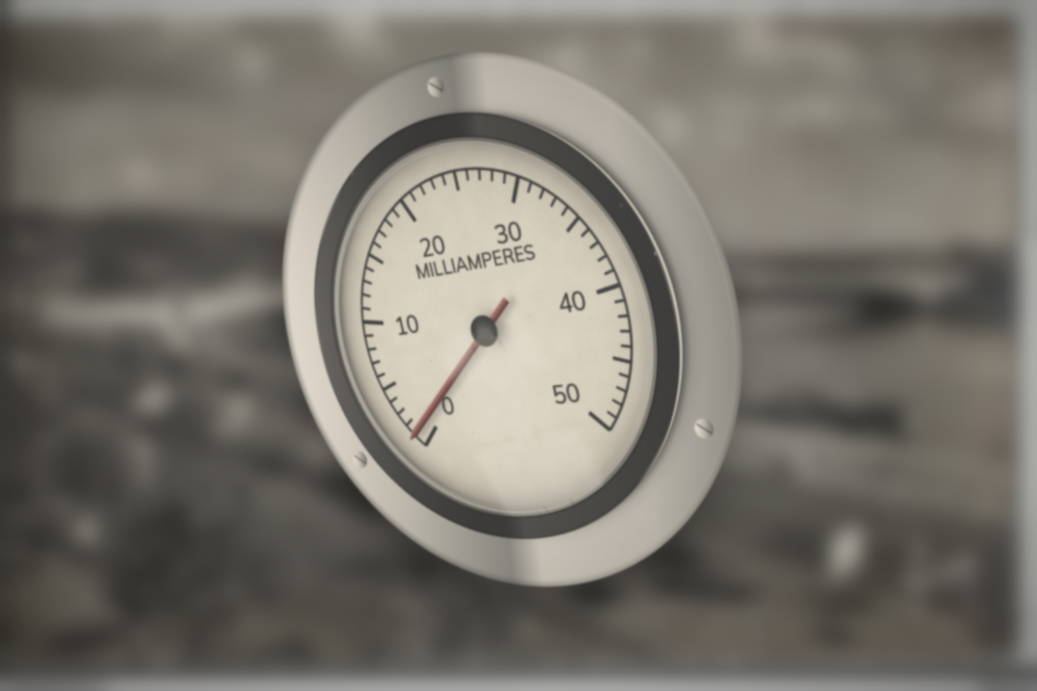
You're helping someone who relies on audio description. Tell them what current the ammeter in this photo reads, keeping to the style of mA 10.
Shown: mA 1
